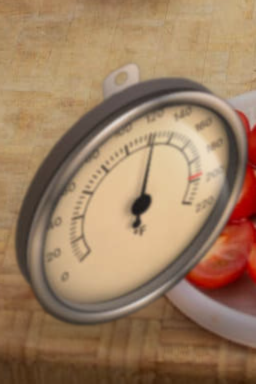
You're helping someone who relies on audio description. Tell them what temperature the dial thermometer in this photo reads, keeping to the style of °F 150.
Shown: °F 120
